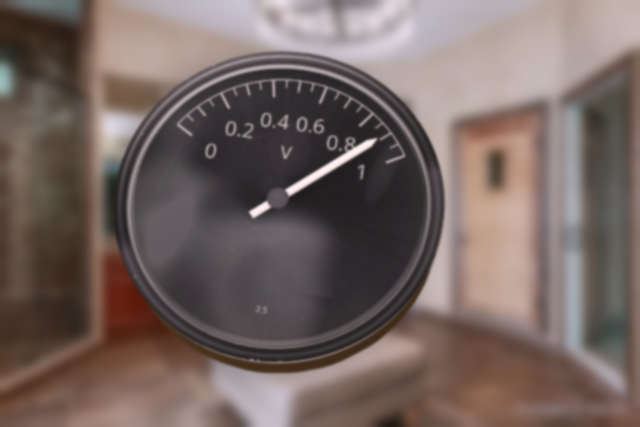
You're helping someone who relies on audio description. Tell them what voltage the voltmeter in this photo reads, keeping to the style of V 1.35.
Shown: V 0.9
